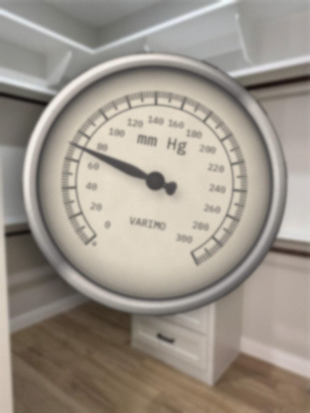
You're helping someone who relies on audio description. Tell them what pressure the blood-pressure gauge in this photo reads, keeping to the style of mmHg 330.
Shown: mmHg 70
